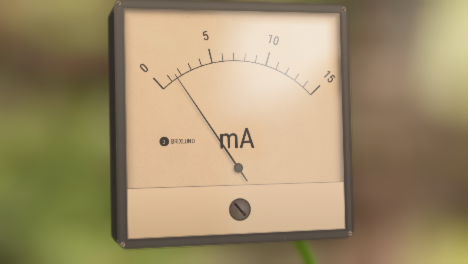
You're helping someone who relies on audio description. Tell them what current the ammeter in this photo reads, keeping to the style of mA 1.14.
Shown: mA 1.5
